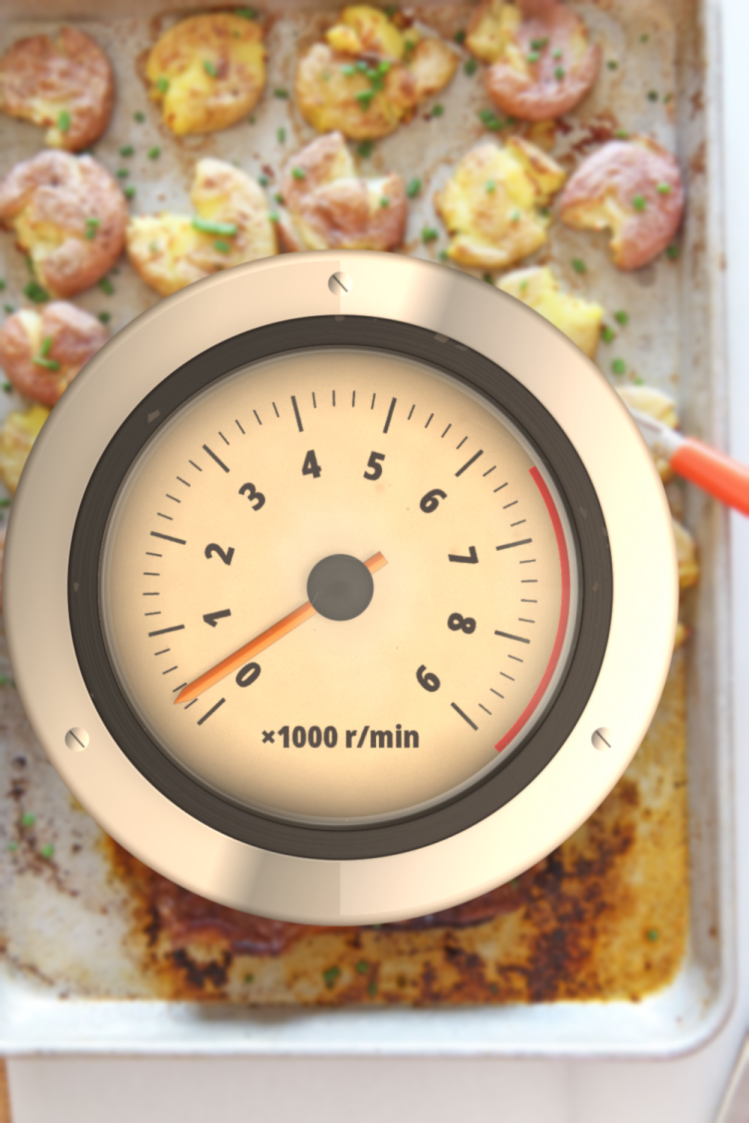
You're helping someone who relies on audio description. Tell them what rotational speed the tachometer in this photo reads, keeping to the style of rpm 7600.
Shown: rpm 300
